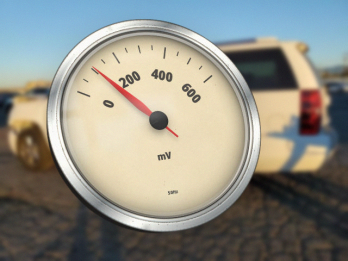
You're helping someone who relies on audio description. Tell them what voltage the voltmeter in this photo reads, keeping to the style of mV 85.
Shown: mV 100
